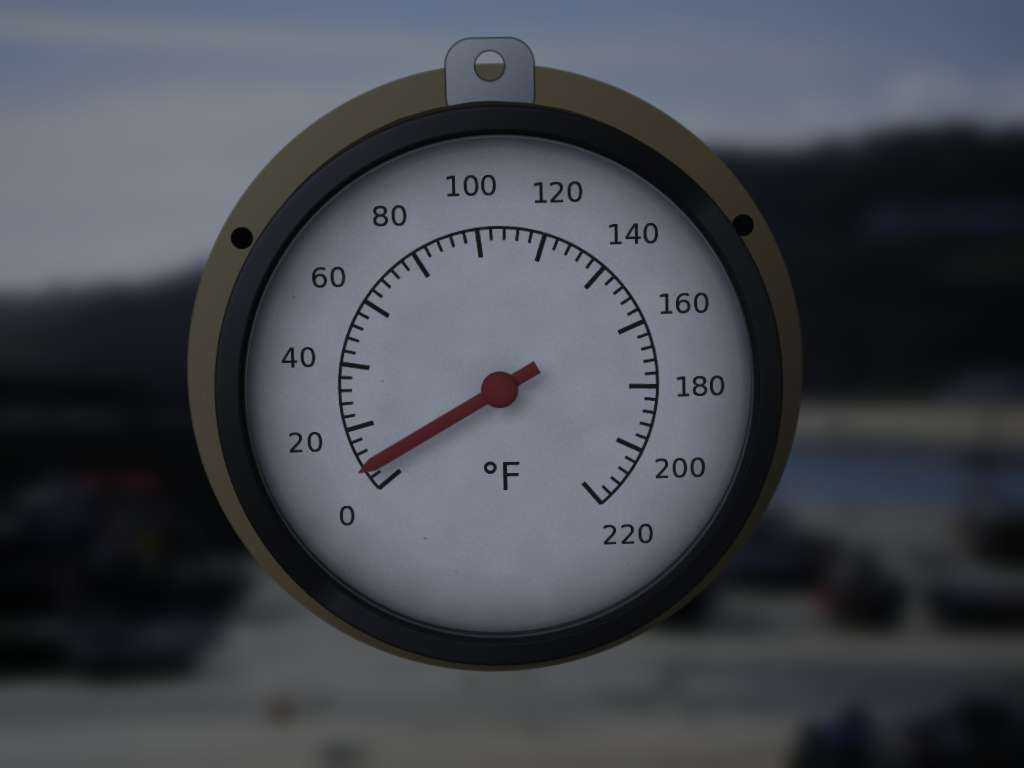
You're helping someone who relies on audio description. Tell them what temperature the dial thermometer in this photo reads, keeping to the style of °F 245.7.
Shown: °F 8
